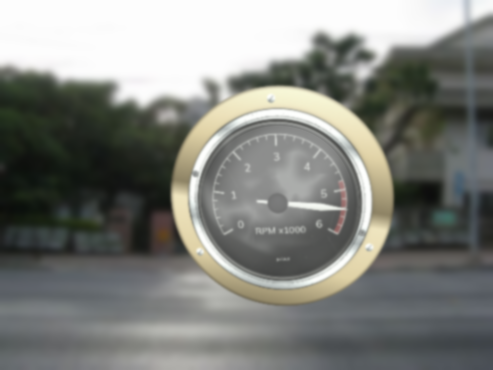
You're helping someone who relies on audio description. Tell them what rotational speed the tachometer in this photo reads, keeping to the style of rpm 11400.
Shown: rpm 5400
